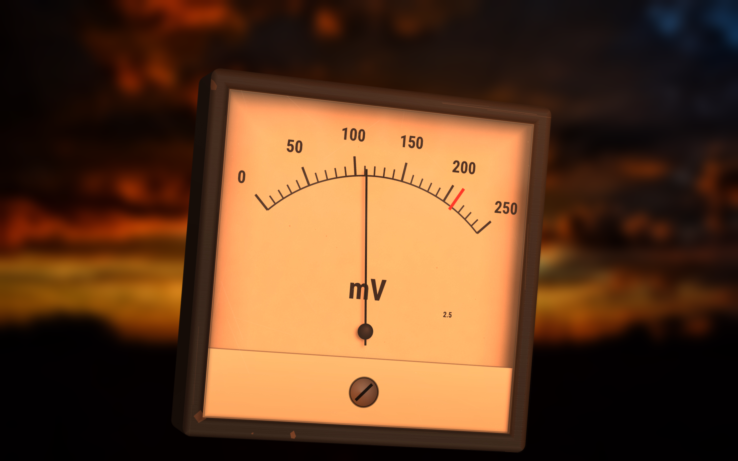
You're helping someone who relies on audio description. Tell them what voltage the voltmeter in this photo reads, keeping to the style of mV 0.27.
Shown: mV 110
